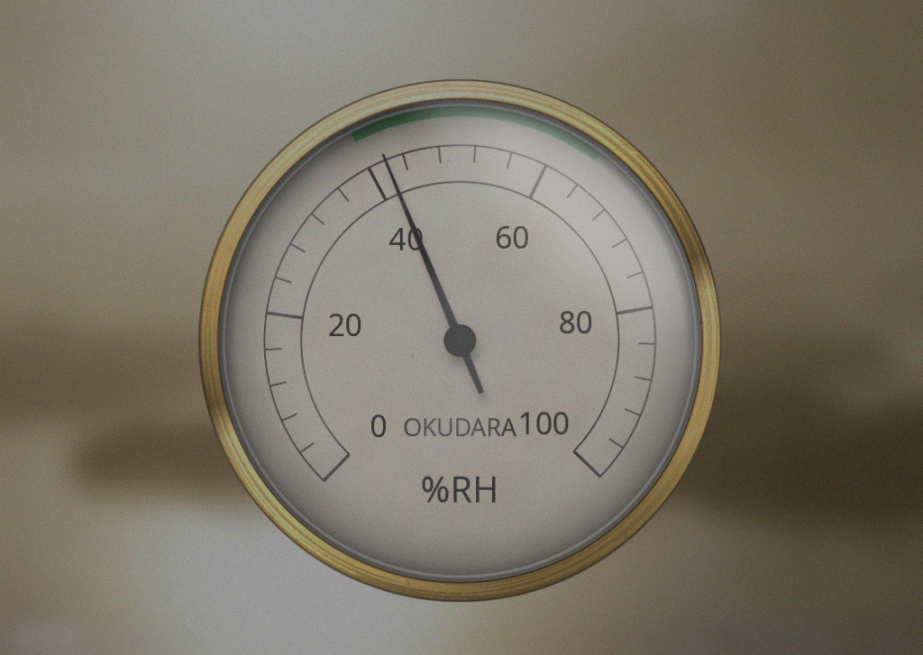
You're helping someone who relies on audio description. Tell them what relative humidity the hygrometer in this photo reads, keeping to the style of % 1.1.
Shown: % 42
